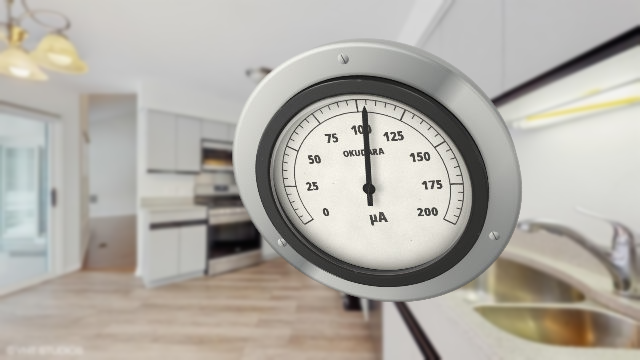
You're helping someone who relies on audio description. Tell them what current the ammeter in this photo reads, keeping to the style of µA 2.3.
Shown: µA 105
